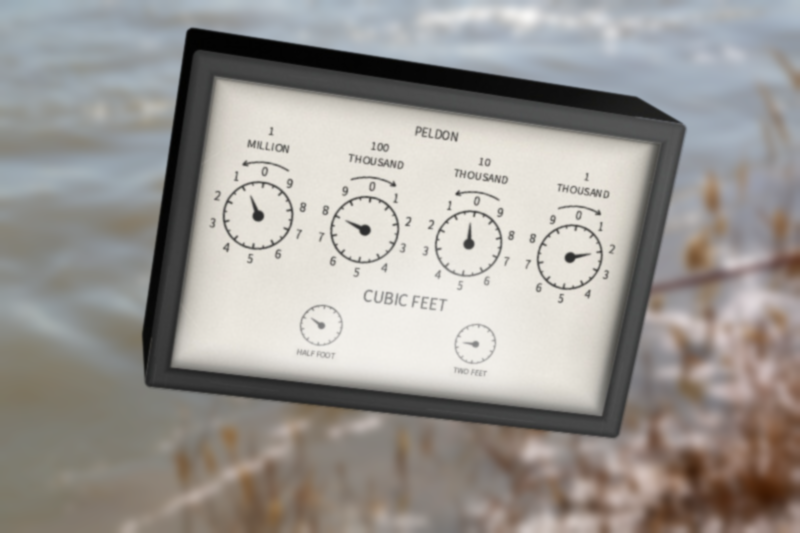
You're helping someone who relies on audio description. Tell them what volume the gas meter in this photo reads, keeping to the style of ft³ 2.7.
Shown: ft³ 80200
